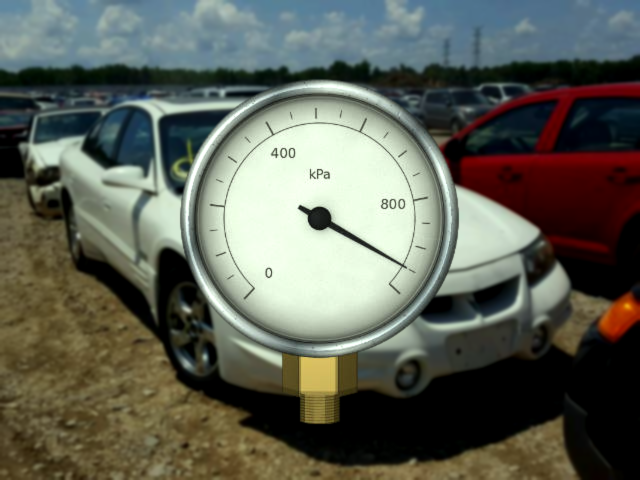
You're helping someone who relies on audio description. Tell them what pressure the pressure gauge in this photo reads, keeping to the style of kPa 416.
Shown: kPa 950
